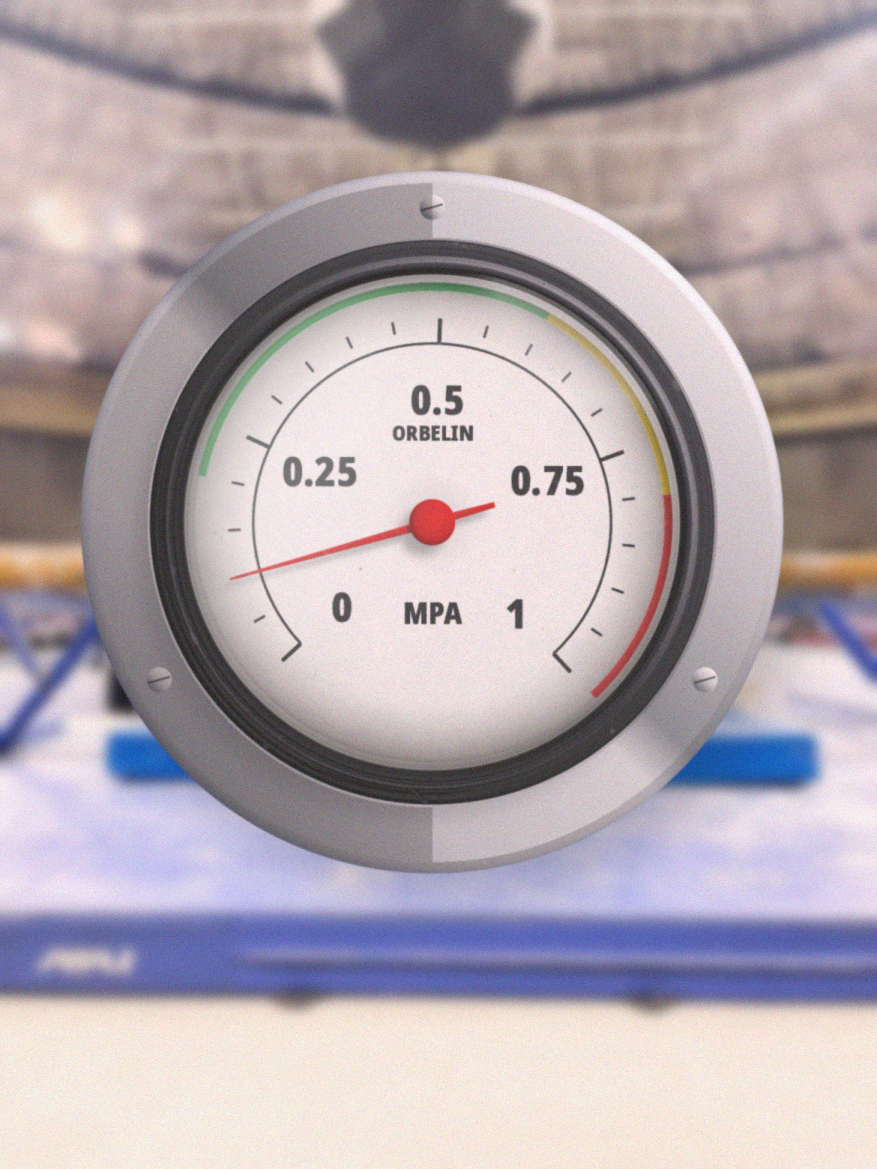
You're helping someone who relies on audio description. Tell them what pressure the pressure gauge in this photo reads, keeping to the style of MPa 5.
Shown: MPa 0.1
